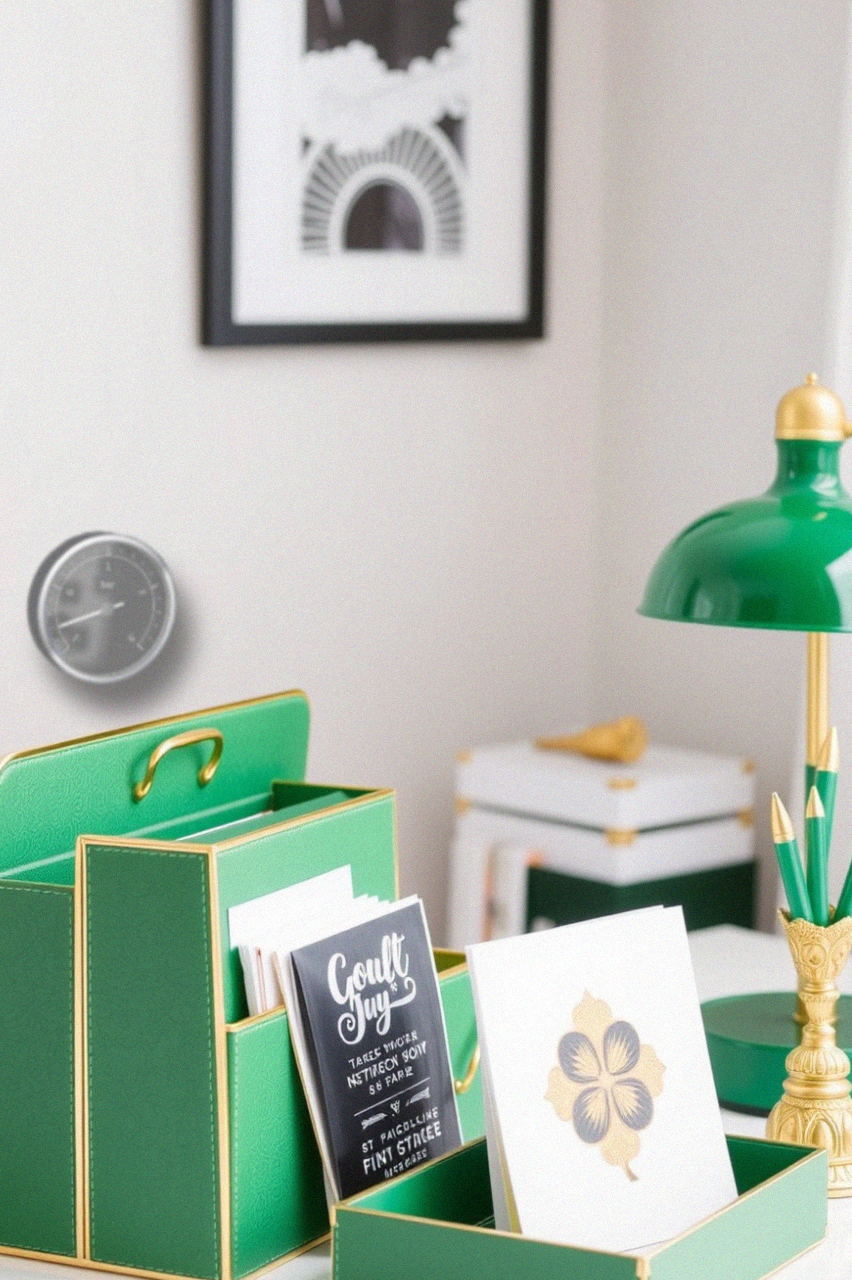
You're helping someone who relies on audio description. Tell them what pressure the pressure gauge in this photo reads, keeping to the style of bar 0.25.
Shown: bar -0.6
